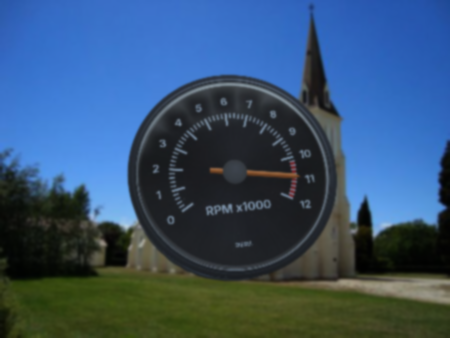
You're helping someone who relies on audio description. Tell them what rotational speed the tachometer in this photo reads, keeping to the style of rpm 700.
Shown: rpm 11000
